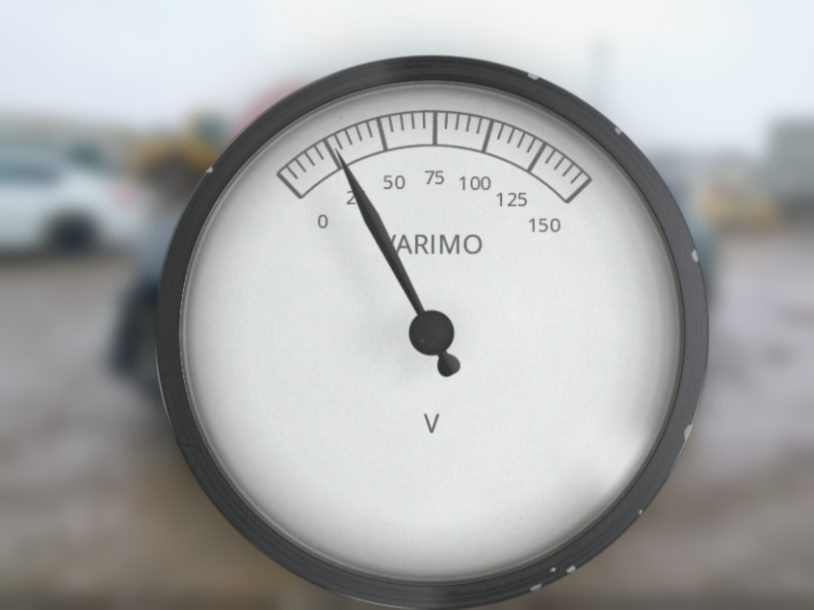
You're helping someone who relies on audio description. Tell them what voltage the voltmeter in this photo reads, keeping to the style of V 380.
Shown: V 27.5
